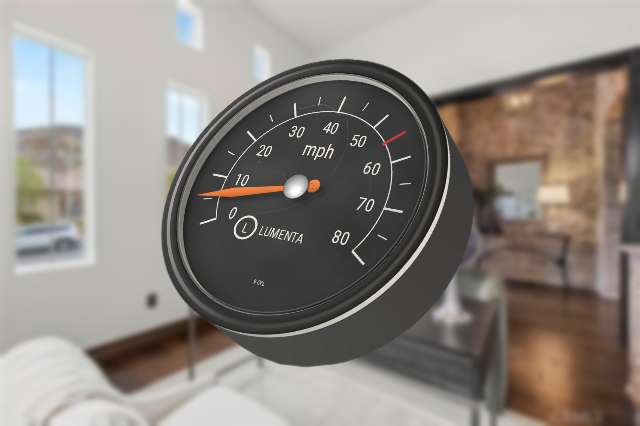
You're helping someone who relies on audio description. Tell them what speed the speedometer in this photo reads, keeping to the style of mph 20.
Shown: mph 5
